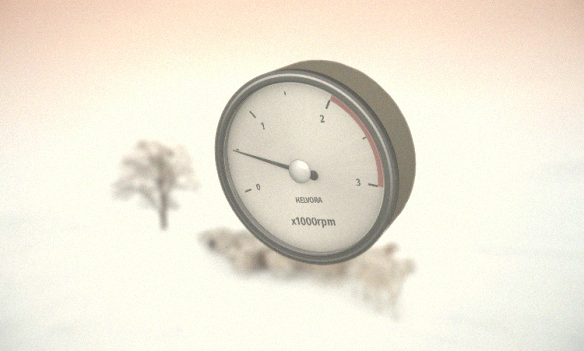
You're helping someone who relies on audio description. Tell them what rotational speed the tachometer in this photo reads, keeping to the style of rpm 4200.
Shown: rpm 500
